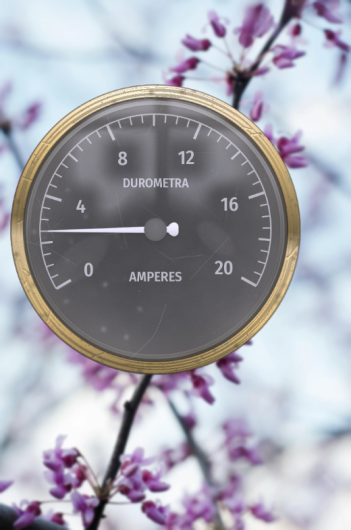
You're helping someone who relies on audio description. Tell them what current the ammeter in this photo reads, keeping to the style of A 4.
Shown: A 2.5
